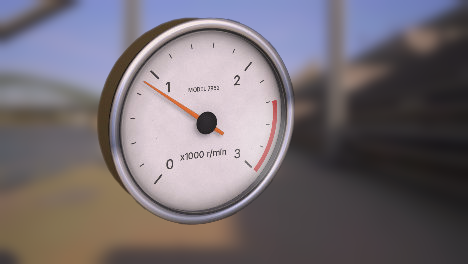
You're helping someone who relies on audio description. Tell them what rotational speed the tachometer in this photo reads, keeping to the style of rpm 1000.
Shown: rpm 900
